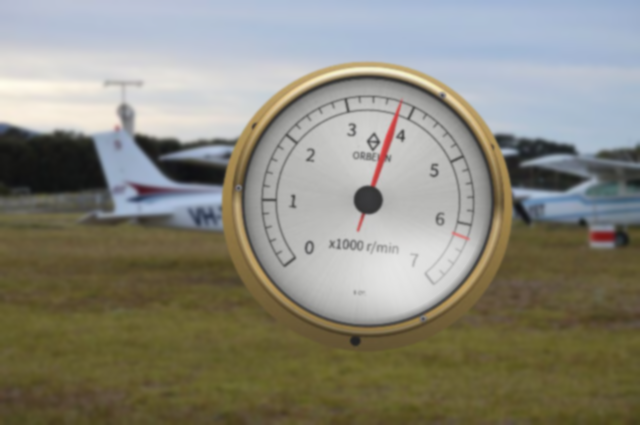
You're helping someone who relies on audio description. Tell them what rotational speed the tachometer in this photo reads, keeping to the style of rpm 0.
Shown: rpm 3800
